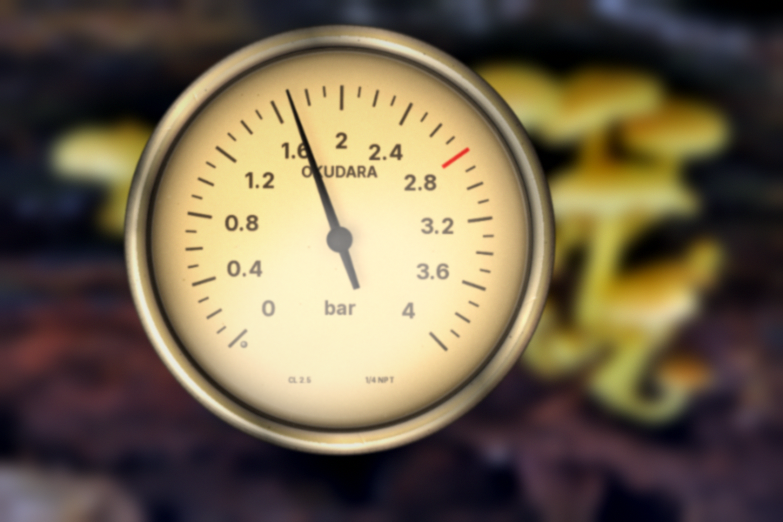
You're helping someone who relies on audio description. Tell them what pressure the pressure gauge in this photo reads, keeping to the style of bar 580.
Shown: bar 1.7
